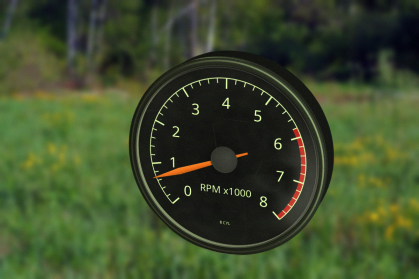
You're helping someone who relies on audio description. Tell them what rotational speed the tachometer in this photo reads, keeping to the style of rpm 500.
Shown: rpm 700
